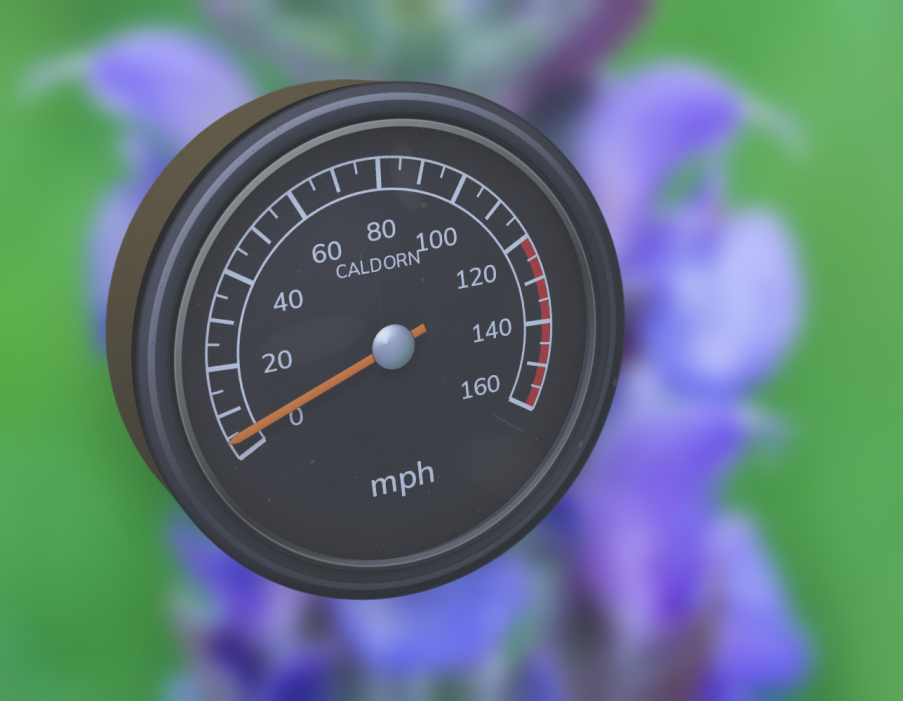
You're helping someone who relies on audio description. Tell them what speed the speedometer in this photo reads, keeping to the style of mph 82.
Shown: mph 5
